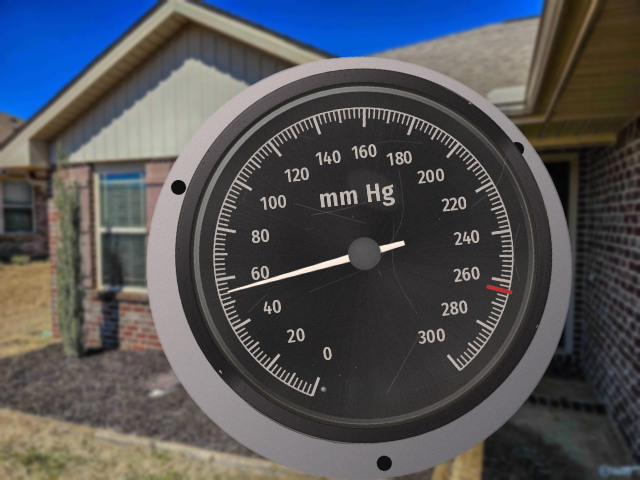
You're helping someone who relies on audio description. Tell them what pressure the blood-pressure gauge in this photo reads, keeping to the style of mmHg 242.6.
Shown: mmHg 54
